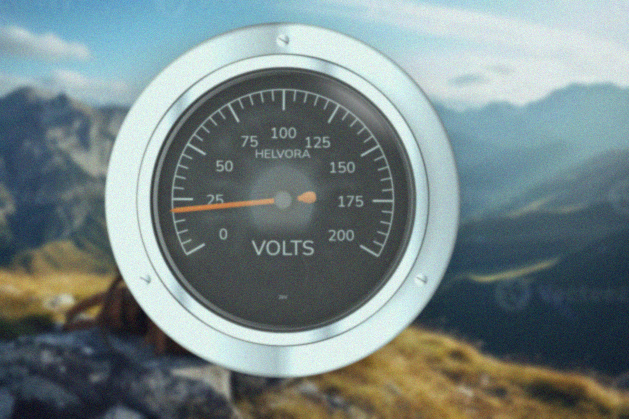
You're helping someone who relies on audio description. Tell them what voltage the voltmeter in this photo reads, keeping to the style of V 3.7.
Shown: V 20
